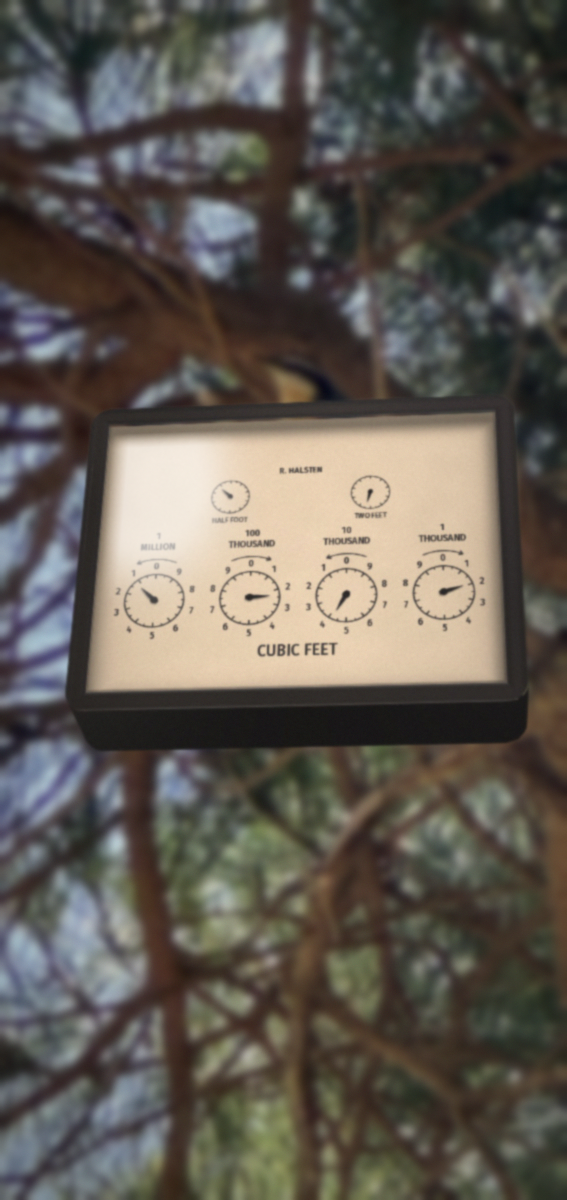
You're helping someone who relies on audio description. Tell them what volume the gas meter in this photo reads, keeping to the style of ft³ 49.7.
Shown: ft³ 124200
